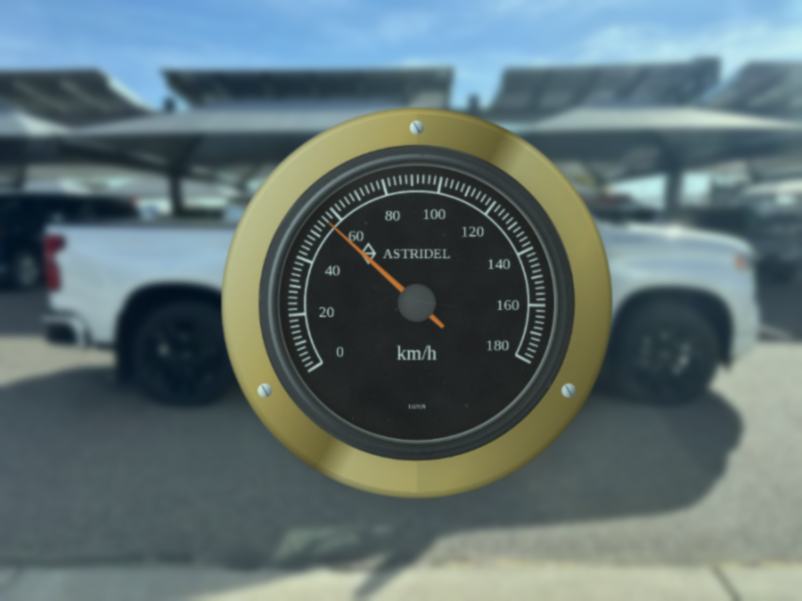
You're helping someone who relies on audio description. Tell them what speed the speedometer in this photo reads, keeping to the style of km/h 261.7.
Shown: km/h 56
